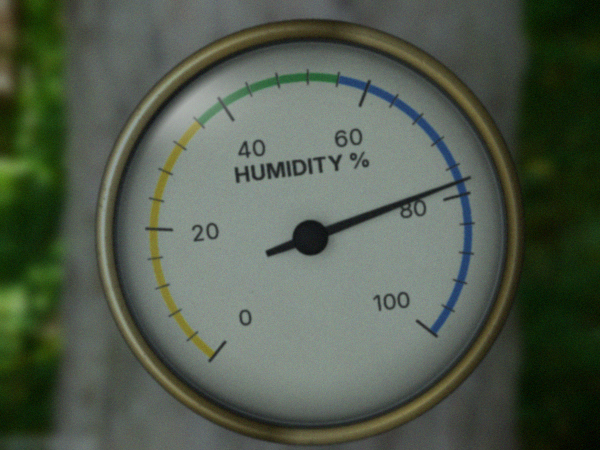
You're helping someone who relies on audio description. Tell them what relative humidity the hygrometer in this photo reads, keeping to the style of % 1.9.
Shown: % 78
